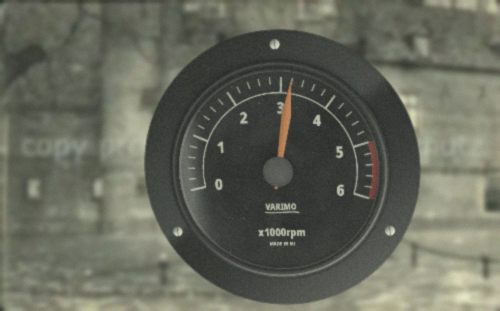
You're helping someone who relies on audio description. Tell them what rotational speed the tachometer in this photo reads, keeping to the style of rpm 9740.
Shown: rpm 3200
